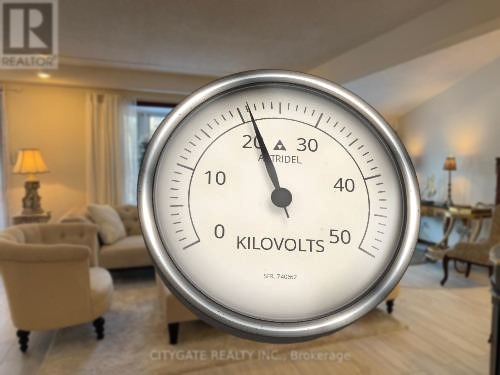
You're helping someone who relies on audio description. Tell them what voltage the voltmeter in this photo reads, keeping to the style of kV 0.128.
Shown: kV 21
